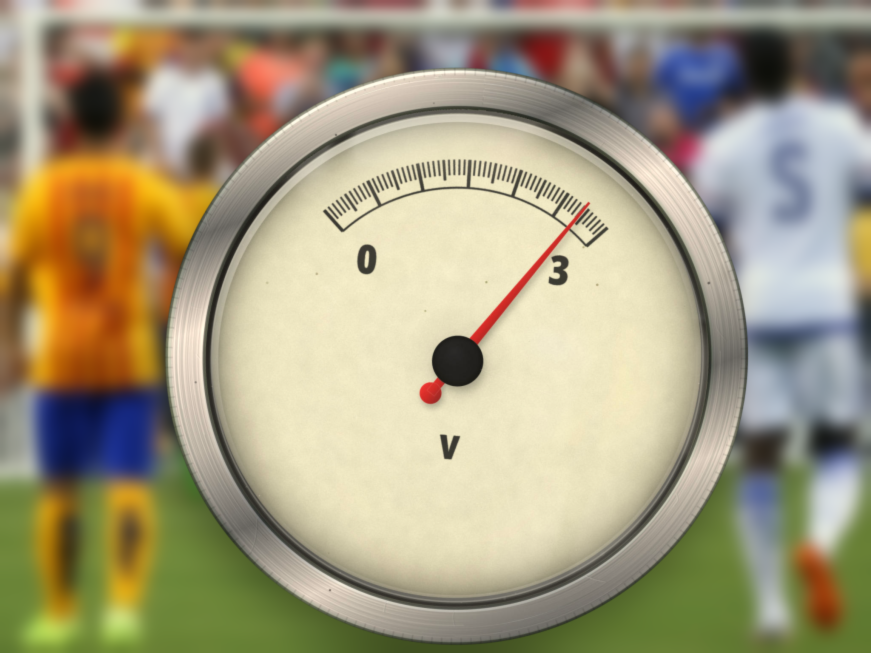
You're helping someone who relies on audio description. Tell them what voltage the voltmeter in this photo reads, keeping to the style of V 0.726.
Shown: V 2.7
